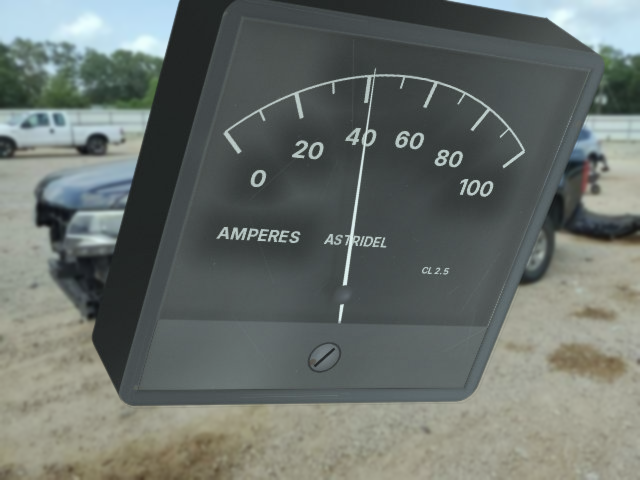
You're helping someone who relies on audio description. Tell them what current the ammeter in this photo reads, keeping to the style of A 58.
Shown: A 40
